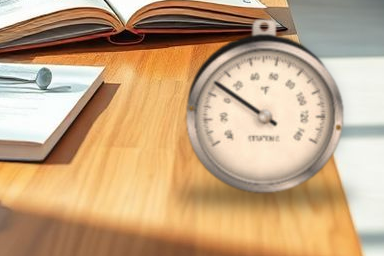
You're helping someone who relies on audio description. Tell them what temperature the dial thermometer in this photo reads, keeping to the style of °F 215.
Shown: °F 10
